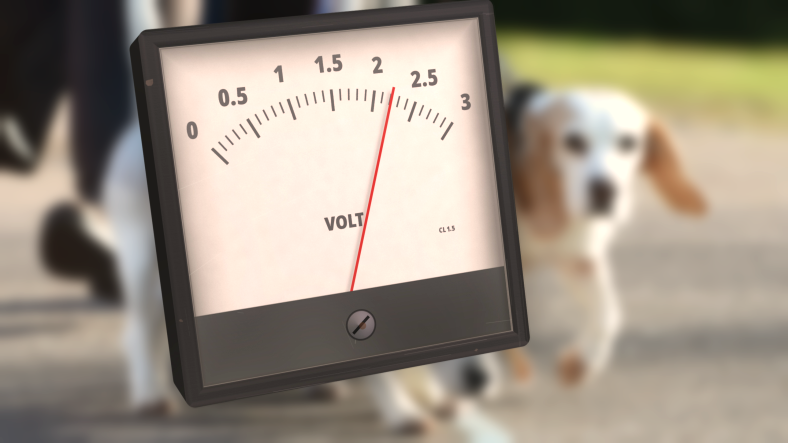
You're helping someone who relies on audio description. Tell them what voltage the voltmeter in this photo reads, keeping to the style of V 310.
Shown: V 2.2
